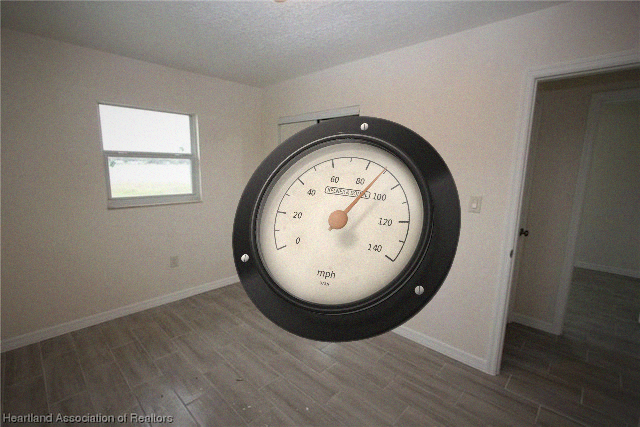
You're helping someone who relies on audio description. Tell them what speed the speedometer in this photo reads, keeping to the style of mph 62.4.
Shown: mph 90
